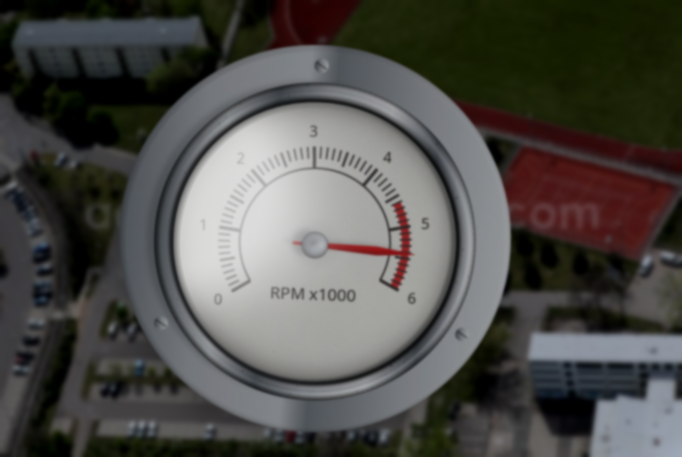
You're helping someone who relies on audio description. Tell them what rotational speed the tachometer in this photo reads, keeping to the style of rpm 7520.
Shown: rpm 5400
